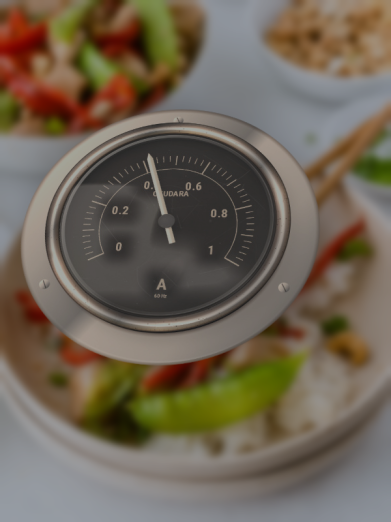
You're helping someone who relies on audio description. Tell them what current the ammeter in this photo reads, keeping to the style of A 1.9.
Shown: A 0.42
